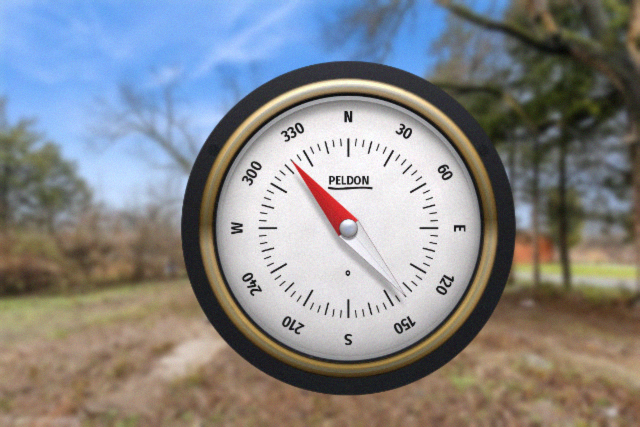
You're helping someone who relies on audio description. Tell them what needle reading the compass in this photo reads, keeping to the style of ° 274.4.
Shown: ° 320
